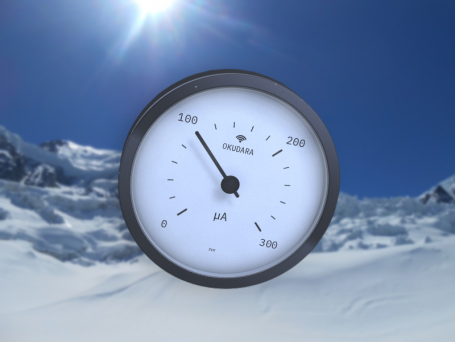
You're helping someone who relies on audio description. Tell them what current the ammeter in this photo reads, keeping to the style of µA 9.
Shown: µA 100
